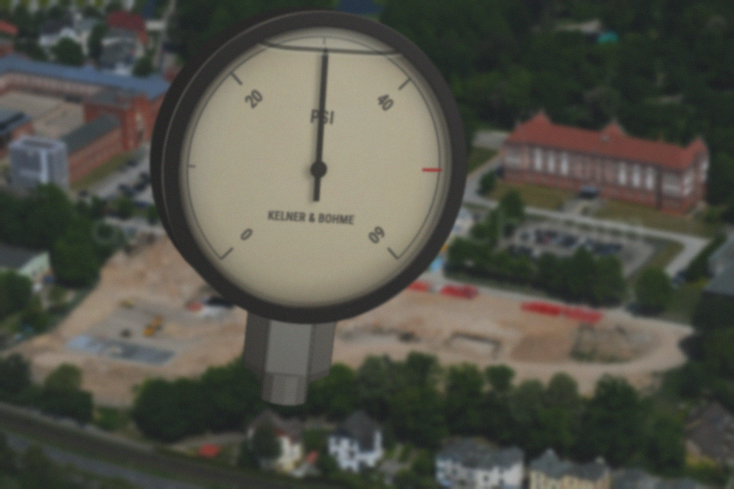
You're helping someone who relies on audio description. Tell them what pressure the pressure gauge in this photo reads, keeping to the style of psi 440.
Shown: psi 30
